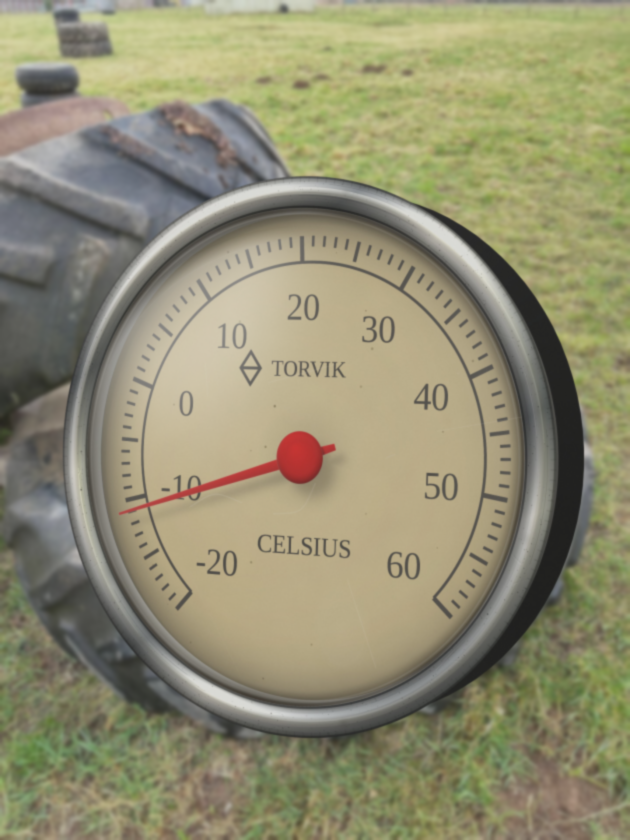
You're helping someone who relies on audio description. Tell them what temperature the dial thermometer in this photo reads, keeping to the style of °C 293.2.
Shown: °C -11
